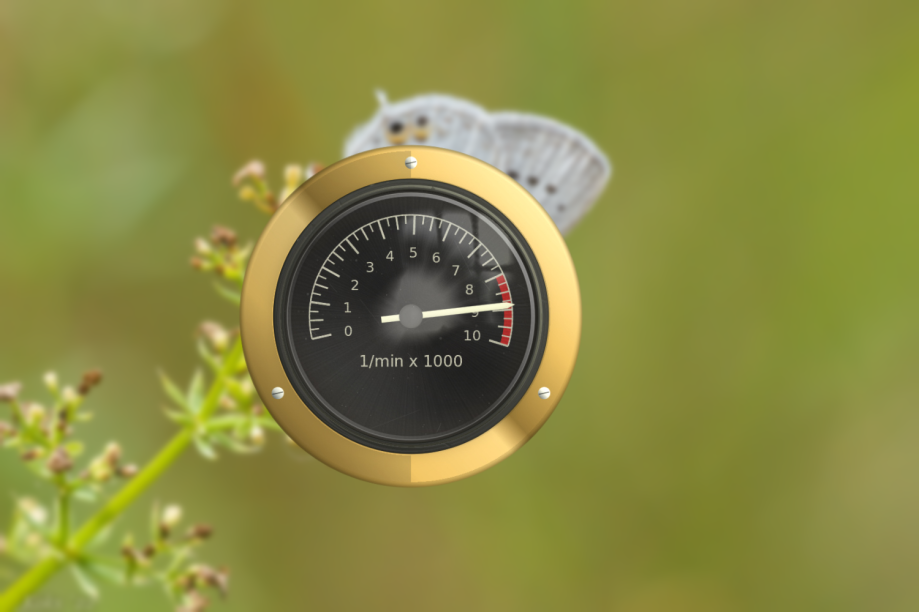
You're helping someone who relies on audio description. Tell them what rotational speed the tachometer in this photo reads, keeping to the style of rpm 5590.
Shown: rpm 8875
